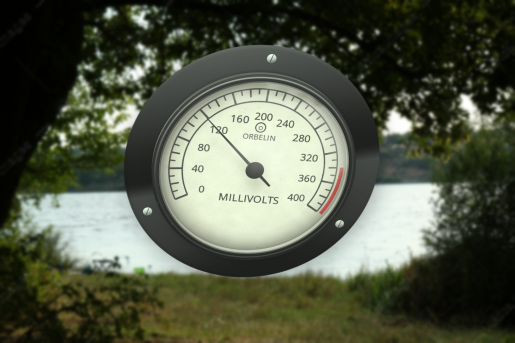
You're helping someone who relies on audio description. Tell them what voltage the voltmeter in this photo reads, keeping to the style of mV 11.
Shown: mV 120
